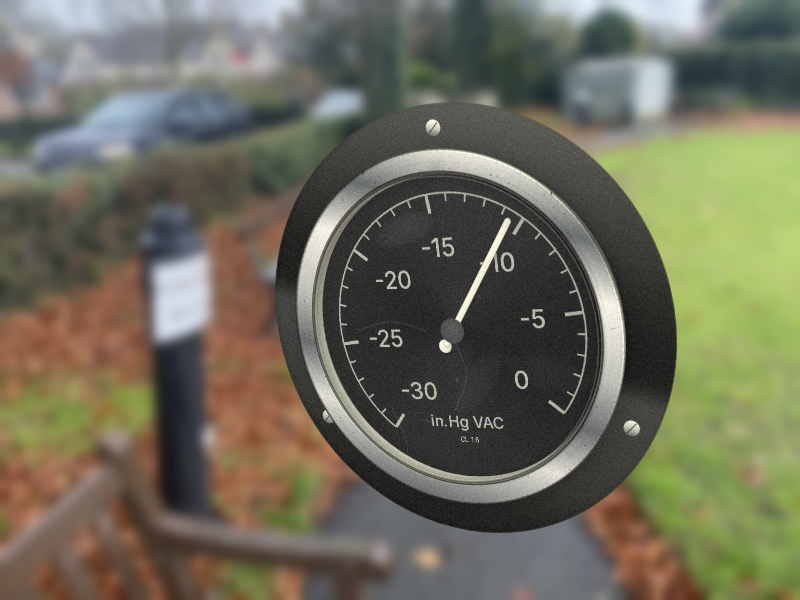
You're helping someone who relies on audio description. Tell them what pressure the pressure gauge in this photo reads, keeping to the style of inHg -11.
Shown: inHg -10.5
